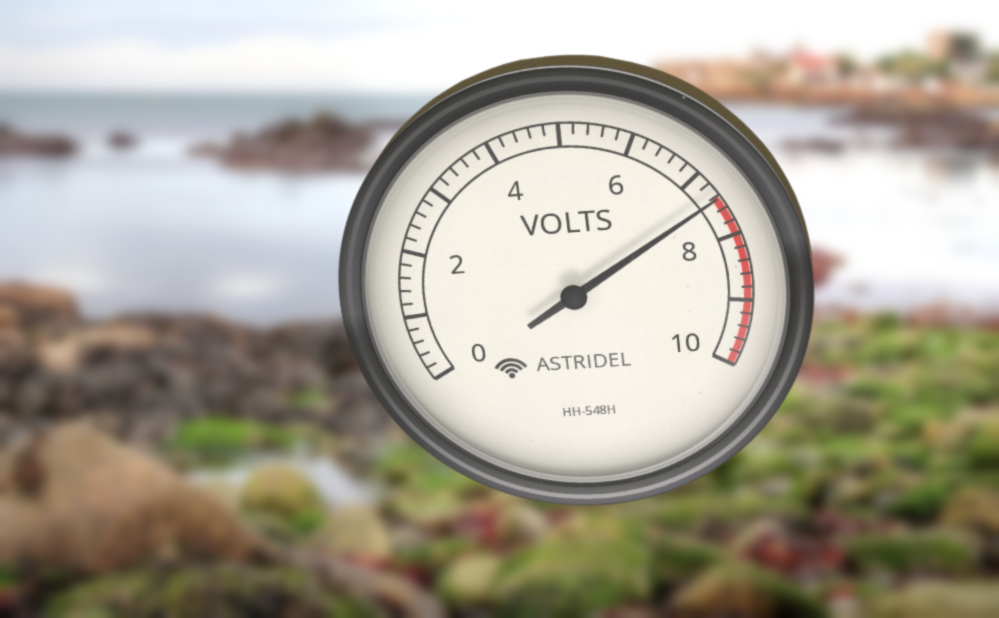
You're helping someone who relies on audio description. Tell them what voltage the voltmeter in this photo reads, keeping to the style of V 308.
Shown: V 7.4
